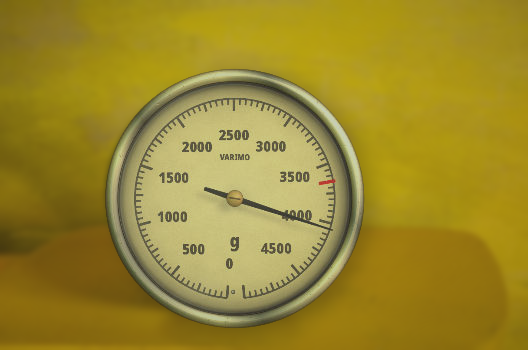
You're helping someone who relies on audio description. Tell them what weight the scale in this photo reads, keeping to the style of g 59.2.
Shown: g 4050
